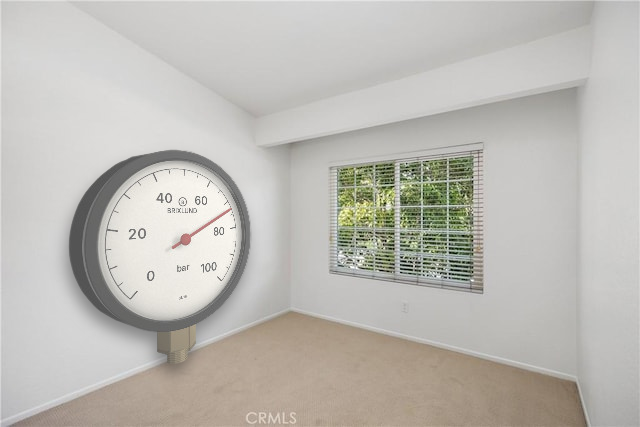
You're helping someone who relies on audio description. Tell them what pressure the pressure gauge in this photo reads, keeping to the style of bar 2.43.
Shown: bar 72.5
